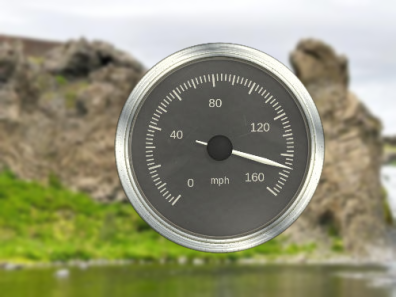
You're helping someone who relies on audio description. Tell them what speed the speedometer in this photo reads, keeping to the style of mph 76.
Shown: mph 146
